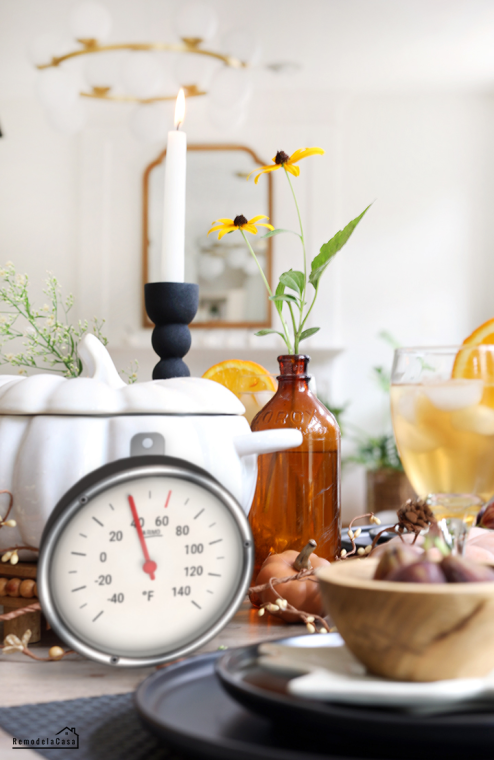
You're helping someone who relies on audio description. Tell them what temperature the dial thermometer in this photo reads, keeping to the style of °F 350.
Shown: °F 40
